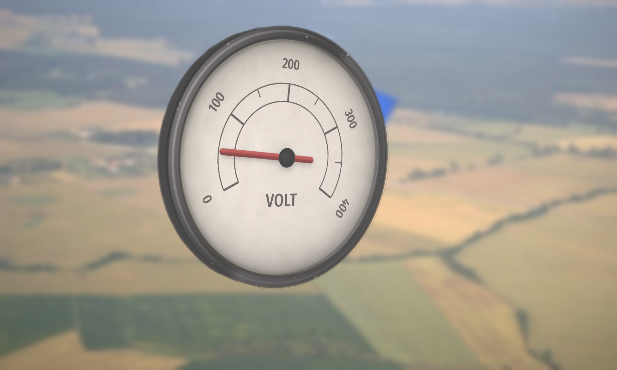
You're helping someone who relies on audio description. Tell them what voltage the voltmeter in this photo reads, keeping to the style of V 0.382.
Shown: V 50
